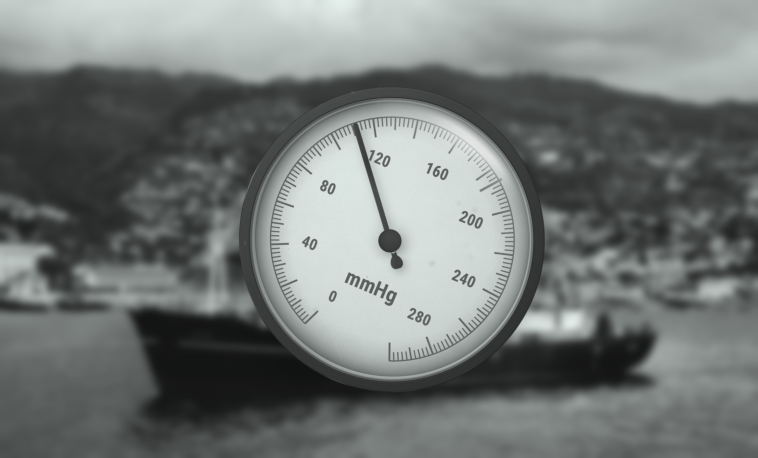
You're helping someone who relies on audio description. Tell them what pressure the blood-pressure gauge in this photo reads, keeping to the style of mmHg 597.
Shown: mmHg 112
